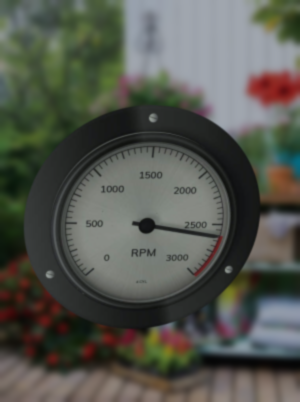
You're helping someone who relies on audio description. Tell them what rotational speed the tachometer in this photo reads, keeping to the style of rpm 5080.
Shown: rpm 2600
